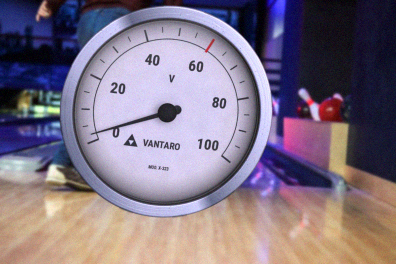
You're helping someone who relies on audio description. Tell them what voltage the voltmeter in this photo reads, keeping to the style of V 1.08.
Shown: V 2.5
